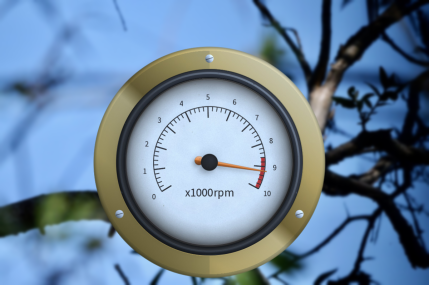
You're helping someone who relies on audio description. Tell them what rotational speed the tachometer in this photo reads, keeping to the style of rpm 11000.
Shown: rpm 9200
